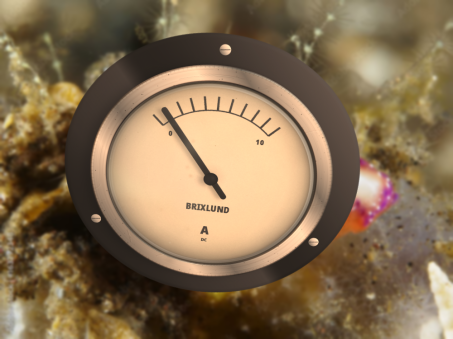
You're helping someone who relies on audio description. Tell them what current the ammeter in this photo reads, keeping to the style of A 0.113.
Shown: A 1
